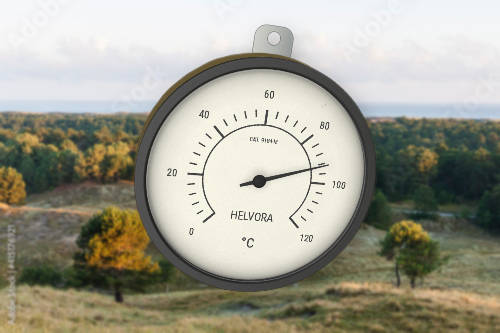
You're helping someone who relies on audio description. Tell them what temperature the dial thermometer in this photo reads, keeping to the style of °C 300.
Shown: °C 92
